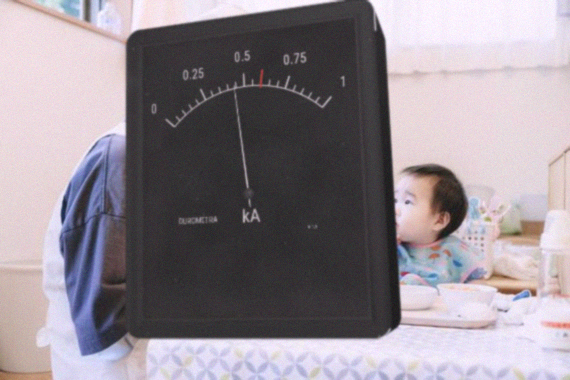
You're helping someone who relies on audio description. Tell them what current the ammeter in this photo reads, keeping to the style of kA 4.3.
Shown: kA 0.45
